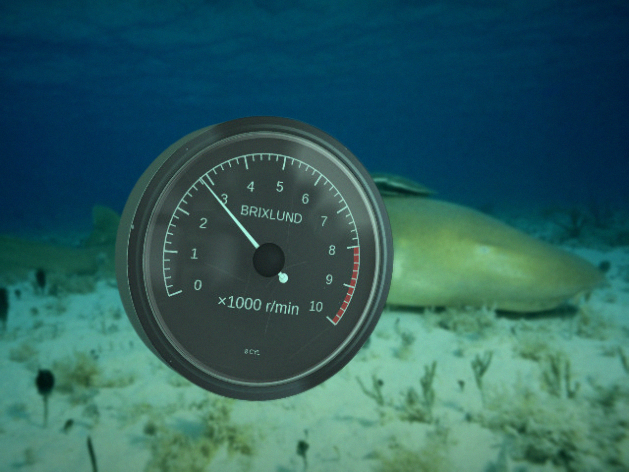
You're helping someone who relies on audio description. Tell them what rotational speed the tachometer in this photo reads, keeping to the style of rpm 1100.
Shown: rpm 2800
